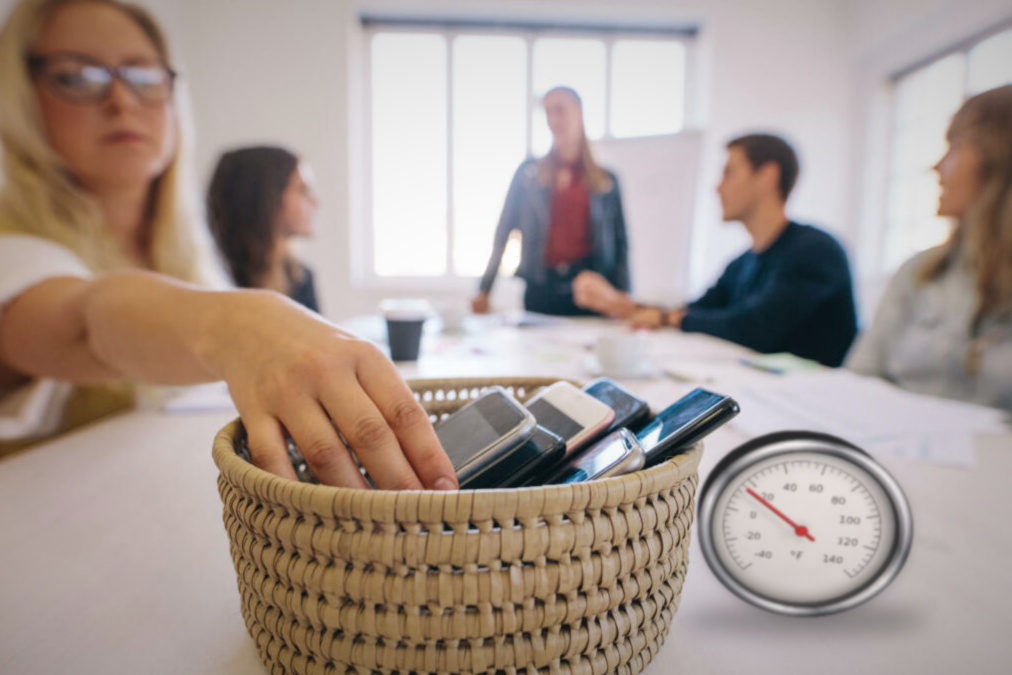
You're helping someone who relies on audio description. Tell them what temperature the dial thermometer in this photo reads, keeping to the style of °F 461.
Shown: °F 16
